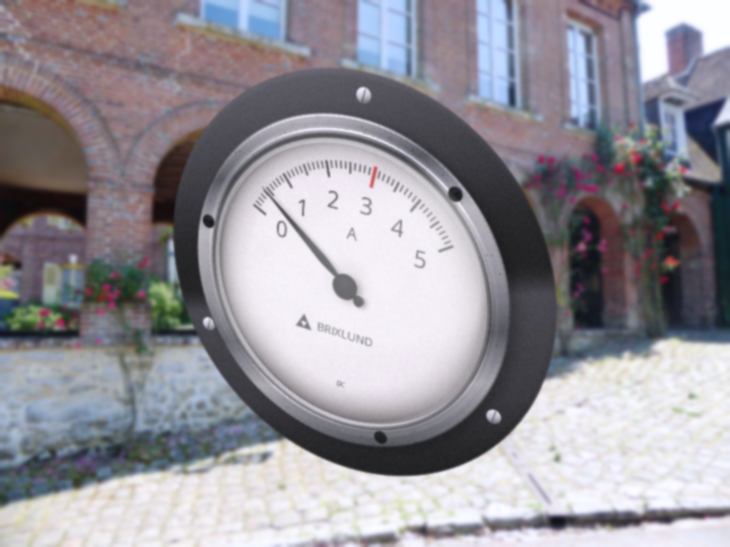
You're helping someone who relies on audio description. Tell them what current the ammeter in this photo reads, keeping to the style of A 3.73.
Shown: A 0.5
